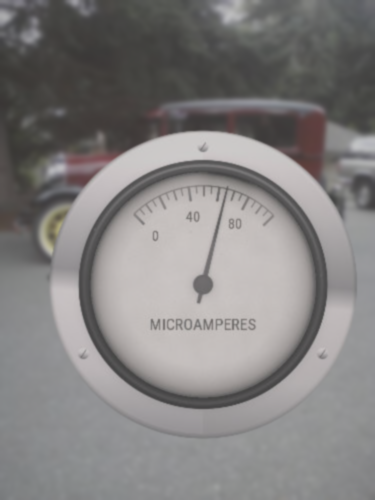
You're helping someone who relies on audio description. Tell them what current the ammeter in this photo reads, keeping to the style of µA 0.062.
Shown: µA 65
